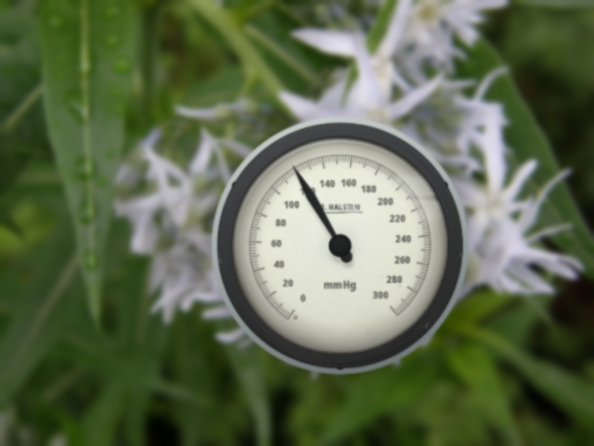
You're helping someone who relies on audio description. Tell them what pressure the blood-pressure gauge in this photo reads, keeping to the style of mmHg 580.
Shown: mmHg 120
